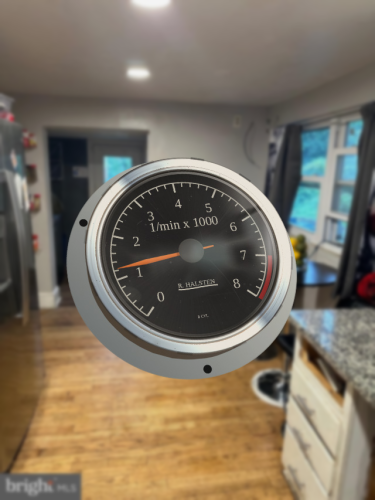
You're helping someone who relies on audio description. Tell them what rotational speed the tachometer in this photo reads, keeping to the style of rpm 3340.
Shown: rpm 1200
